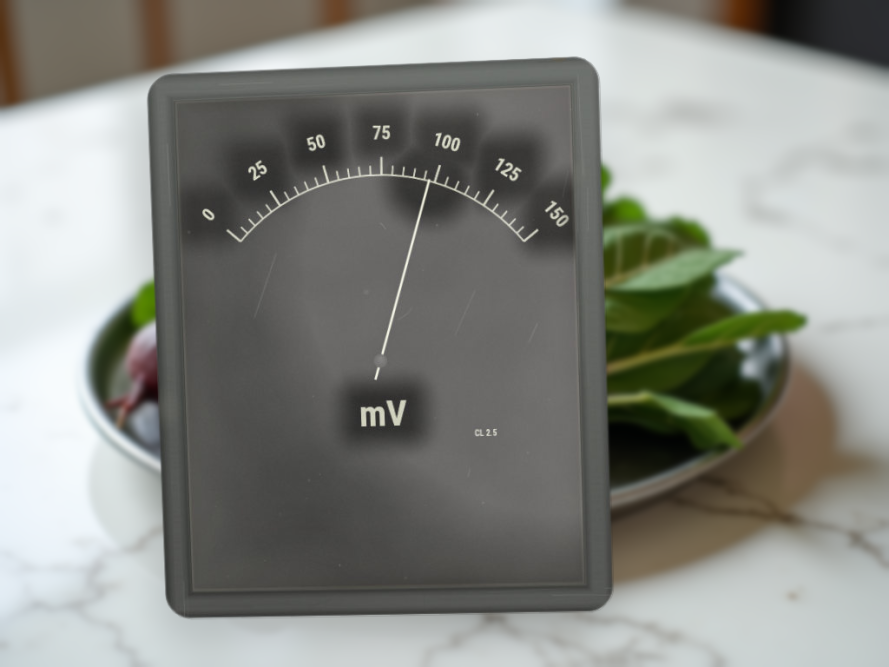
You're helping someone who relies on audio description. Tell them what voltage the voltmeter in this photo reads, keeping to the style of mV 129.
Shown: mV 97.5
